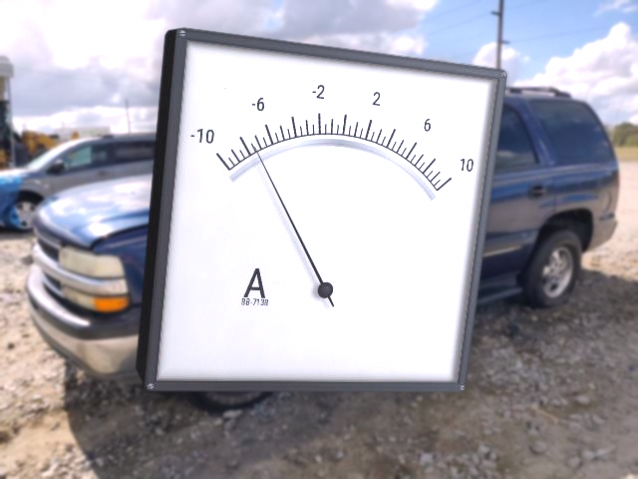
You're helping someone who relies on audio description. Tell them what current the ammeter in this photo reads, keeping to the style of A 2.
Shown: A -7.5
